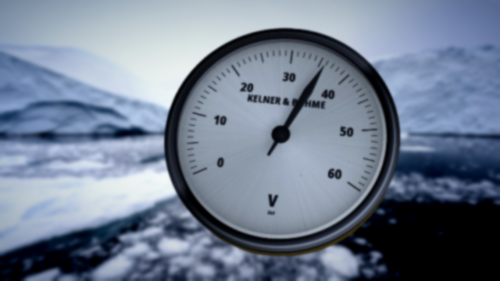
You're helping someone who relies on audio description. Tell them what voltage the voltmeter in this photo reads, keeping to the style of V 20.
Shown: V 36
